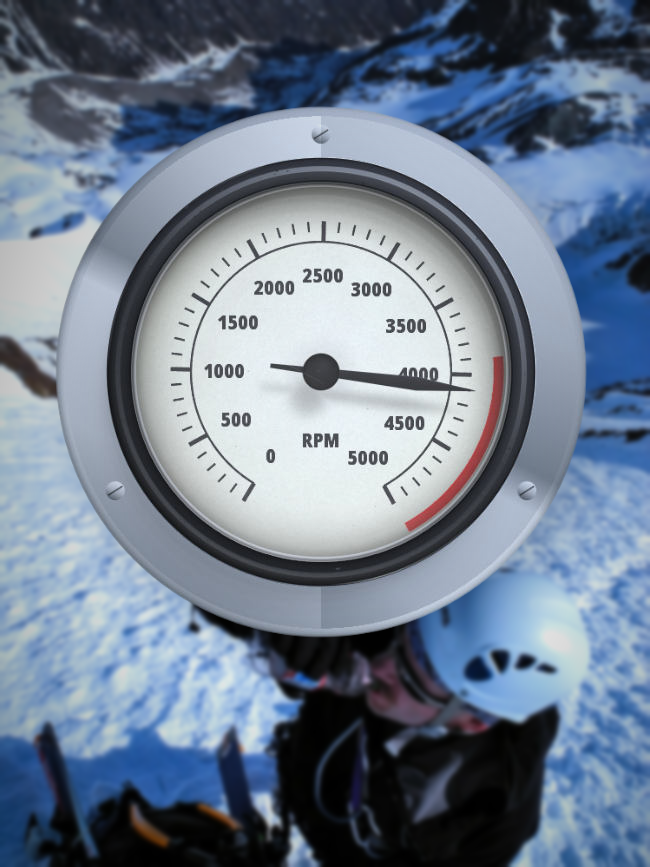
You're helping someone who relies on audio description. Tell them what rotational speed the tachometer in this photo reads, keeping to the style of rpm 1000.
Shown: rpm 4100
